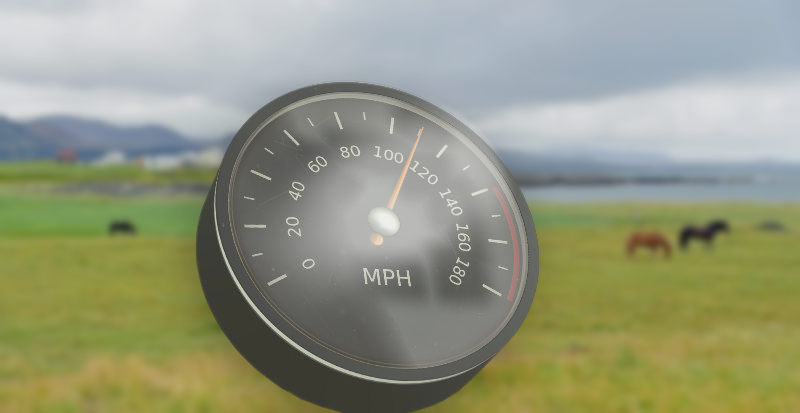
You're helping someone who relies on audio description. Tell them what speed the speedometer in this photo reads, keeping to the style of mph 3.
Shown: mph 110
